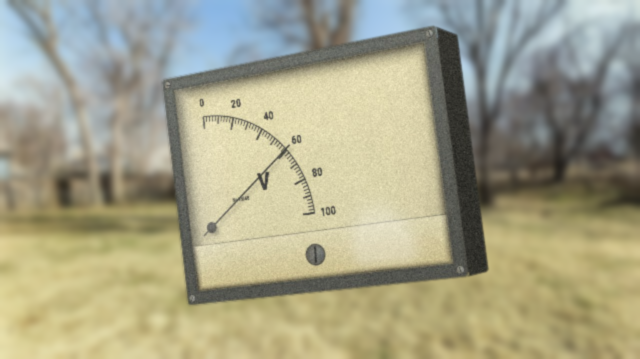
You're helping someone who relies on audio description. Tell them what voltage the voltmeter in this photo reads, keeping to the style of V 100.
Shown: V 60
